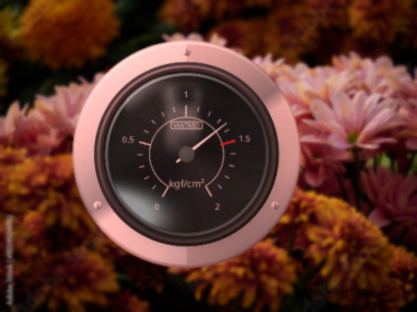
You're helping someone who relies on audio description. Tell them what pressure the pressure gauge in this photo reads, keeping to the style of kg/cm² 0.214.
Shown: kg/cm² 1.35
